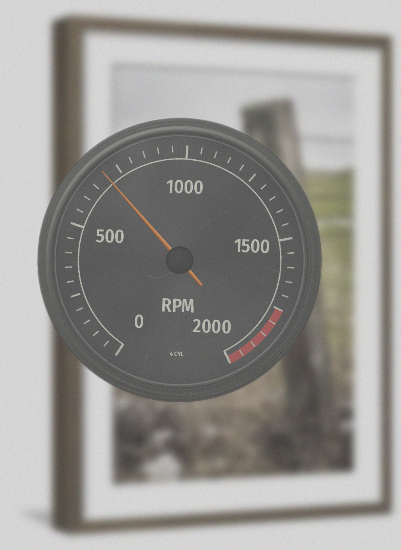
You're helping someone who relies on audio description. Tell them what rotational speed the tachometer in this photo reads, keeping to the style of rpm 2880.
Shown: rpm 700
